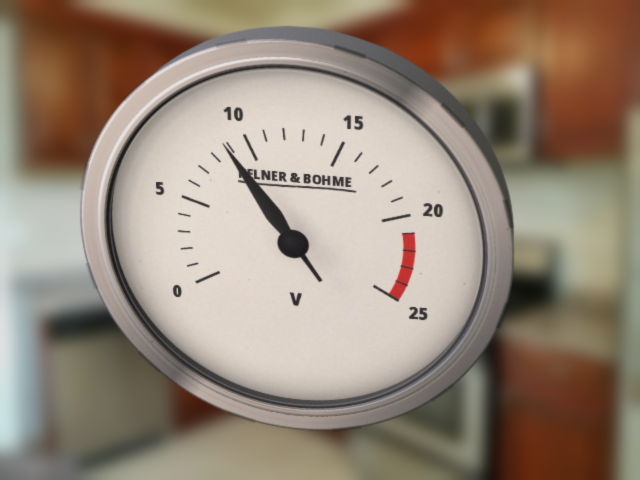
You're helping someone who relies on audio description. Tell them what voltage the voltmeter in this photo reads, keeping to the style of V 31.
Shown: V 9
